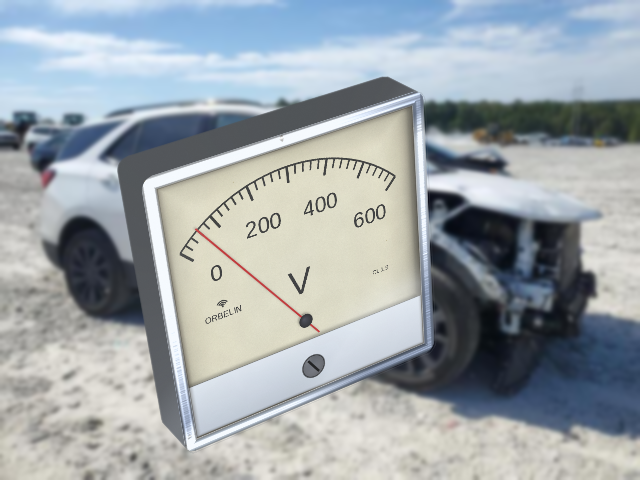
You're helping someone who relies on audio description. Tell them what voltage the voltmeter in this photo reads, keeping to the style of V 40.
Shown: V 60
